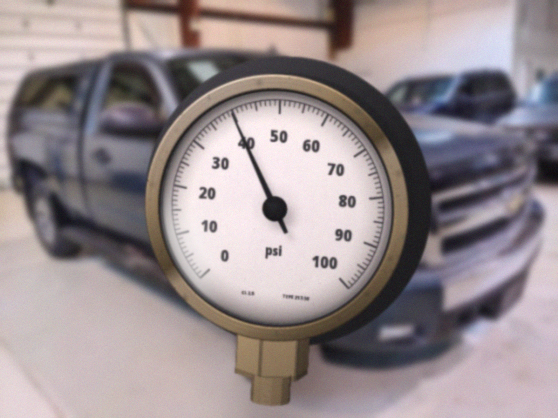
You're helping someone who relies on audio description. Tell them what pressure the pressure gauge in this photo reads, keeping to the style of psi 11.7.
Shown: psi 40
